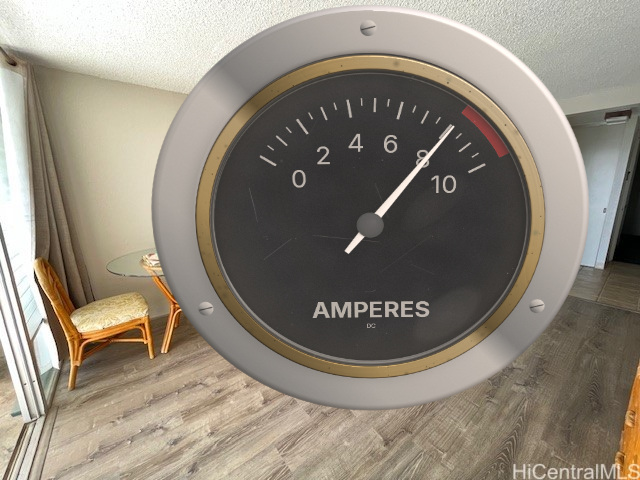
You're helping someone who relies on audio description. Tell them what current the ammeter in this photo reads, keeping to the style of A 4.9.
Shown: A 8
